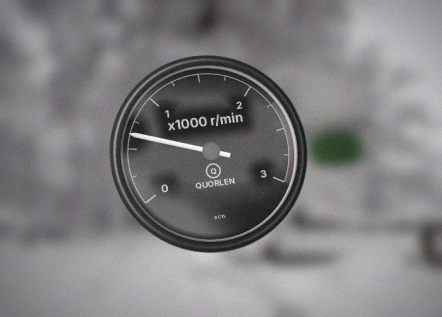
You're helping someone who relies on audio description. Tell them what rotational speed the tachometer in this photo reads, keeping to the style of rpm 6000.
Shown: rpm 625
